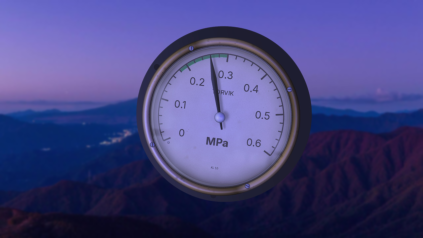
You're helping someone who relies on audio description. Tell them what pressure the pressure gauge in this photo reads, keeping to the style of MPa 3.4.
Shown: MPa 0.26
